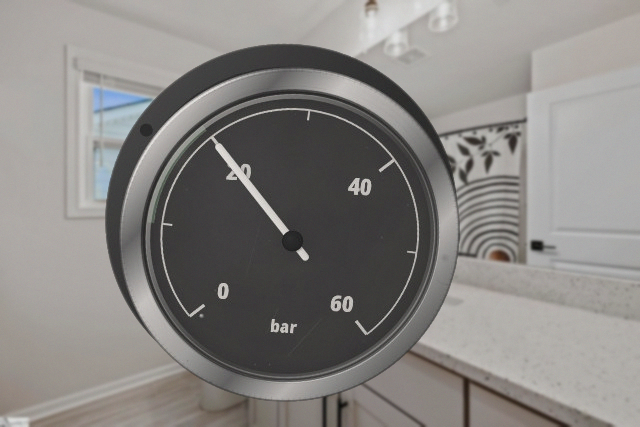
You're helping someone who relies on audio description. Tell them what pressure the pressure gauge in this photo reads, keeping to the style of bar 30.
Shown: bar 20
